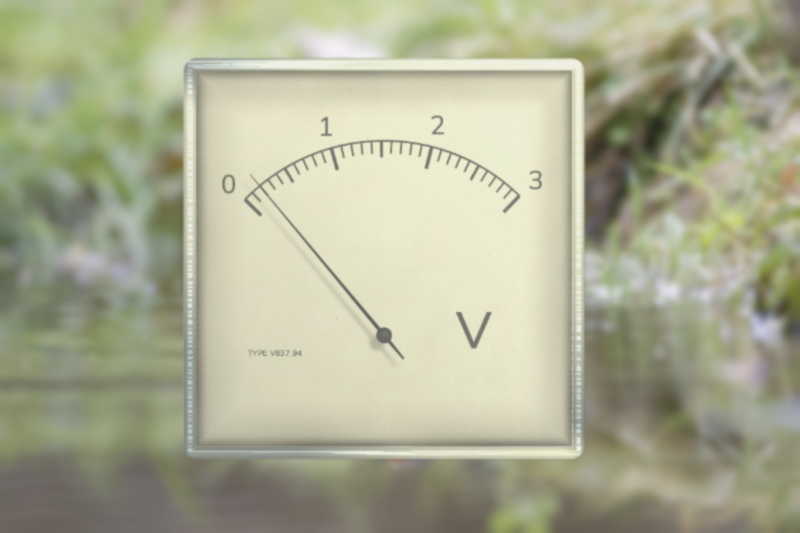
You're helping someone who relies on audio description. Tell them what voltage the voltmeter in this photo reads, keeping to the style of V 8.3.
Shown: V 0.2
